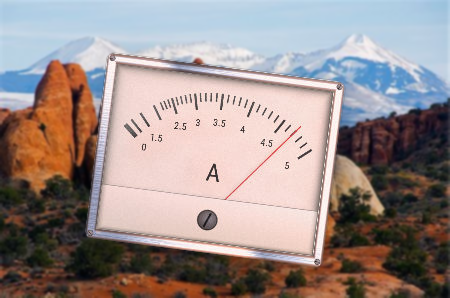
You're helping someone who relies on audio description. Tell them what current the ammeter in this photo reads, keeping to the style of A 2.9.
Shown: A 4.7
